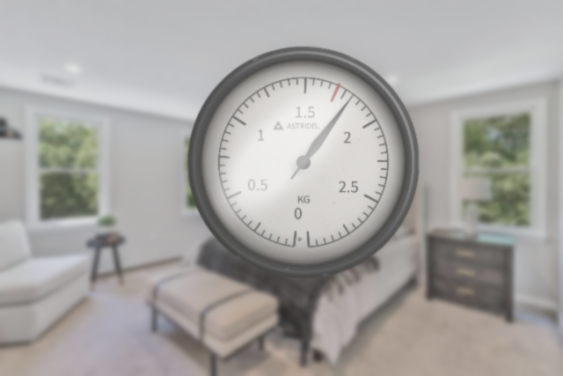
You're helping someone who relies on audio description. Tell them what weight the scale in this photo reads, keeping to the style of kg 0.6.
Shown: kg 1.8
